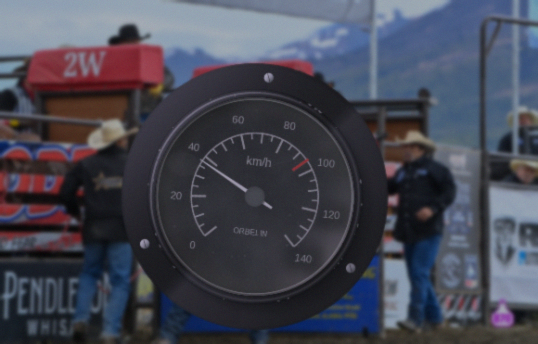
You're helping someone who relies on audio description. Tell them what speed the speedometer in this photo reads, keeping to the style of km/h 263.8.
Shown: km/h 37.5
